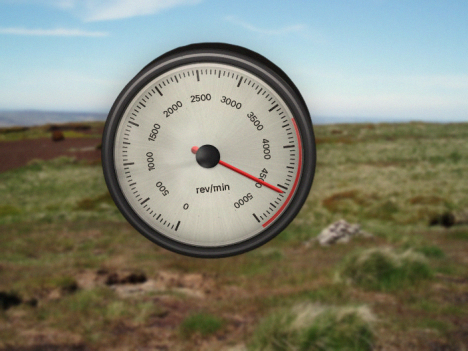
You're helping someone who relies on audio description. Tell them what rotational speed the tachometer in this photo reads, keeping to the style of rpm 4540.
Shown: rpm 4550
